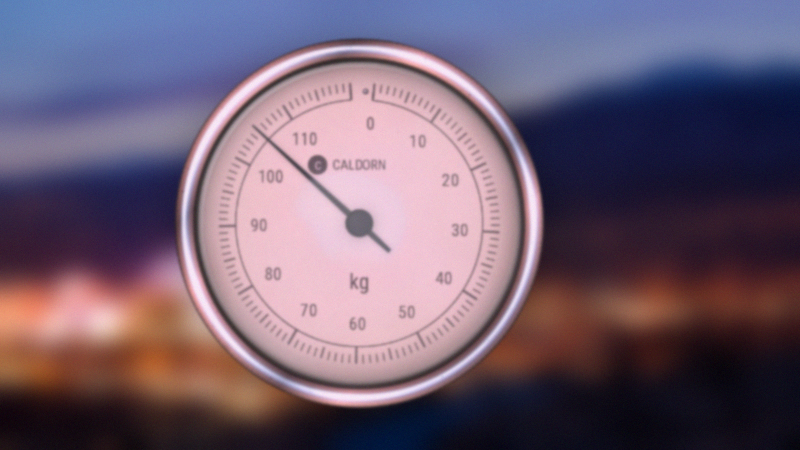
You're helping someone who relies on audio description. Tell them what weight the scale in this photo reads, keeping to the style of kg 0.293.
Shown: kg 105
